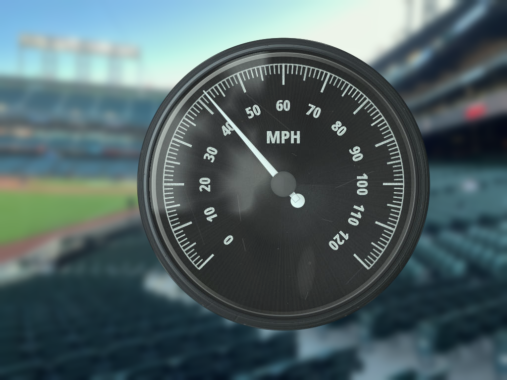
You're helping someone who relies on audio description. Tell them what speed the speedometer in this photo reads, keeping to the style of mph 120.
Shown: mph 42
